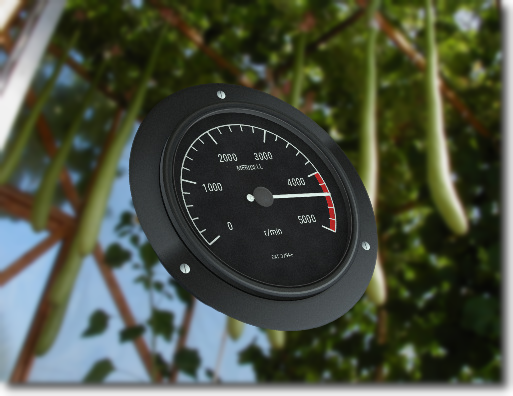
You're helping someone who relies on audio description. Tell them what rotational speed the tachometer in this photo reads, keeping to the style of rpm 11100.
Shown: rpm 4400
